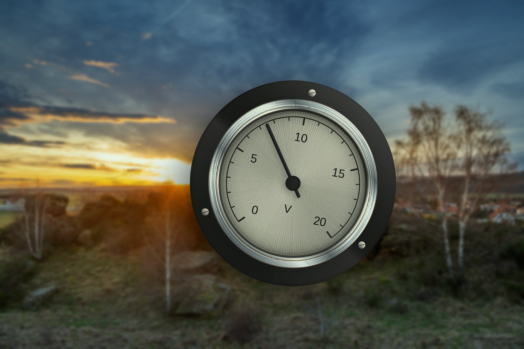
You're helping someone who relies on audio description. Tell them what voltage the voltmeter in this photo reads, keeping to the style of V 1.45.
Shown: V 7.5
